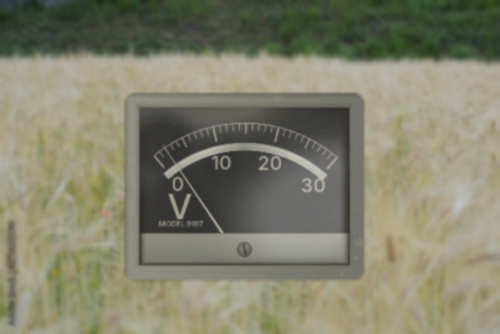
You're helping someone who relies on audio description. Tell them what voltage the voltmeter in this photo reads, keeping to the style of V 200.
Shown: V 2
